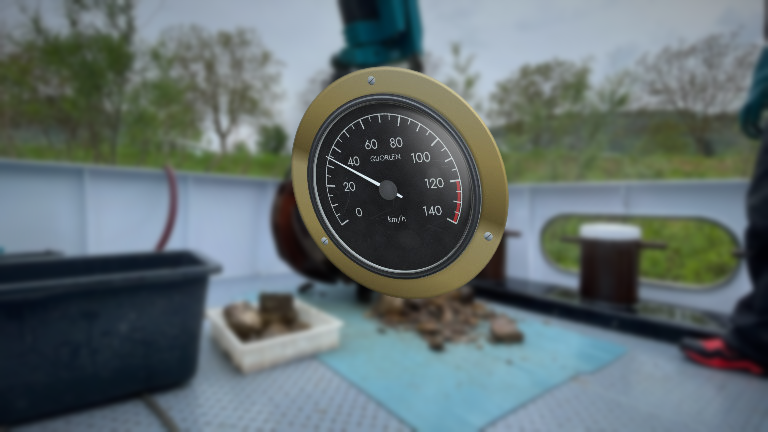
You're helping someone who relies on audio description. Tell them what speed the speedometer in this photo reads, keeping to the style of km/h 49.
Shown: km/h 35
